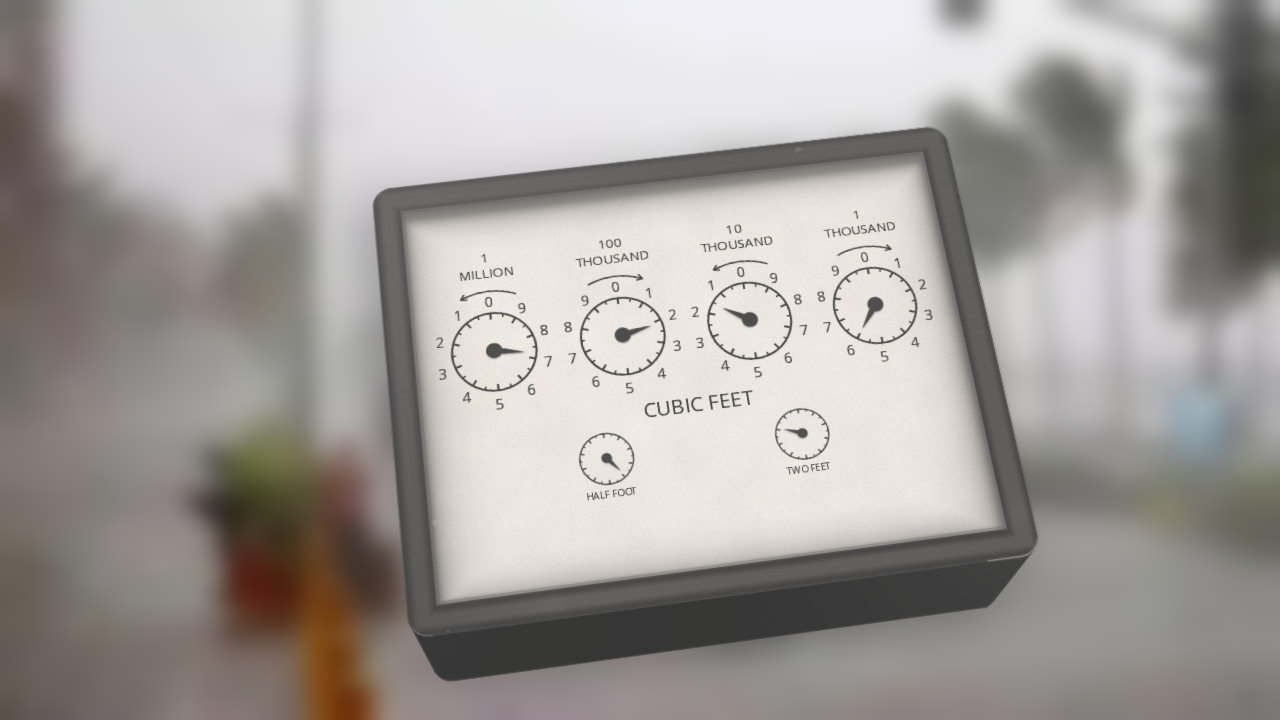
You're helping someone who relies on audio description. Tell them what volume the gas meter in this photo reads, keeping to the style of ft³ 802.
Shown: ft³ 721600
